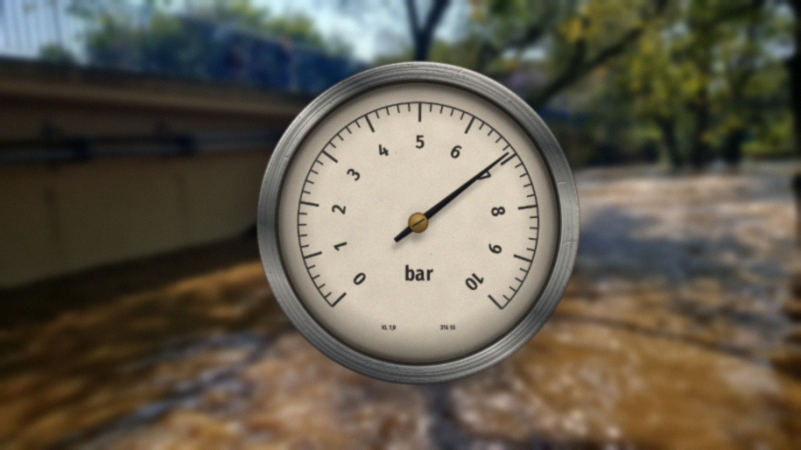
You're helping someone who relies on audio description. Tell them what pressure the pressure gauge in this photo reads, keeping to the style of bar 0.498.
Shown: bar 6.9
